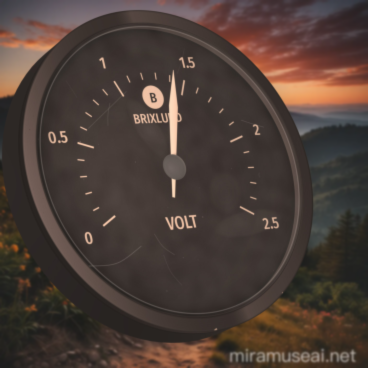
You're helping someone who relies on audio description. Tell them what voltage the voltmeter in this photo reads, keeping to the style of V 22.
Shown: V 1.4
